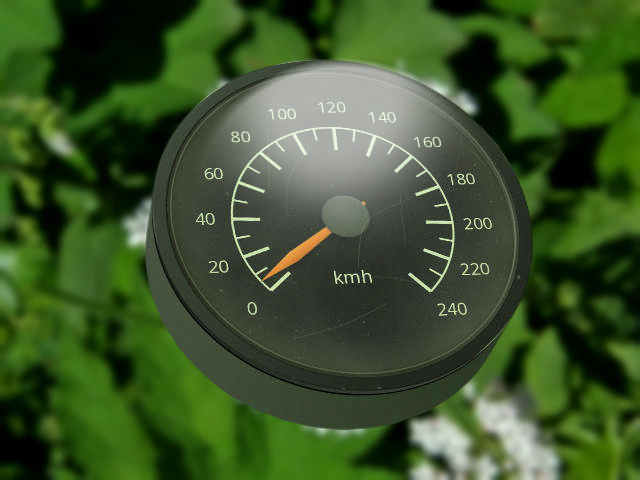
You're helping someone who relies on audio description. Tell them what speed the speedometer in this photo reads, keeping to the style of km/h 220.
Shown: km/h 5
